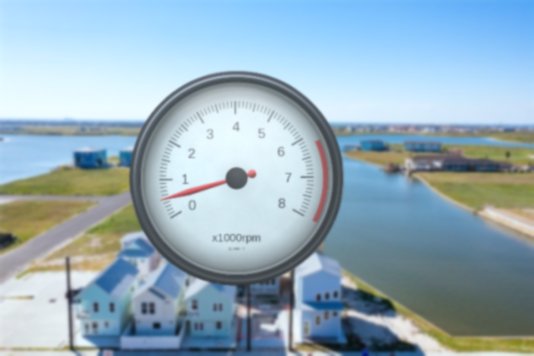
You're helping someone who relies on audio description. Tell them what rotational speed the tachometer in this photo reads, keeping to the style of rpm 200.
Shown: rpm 500
